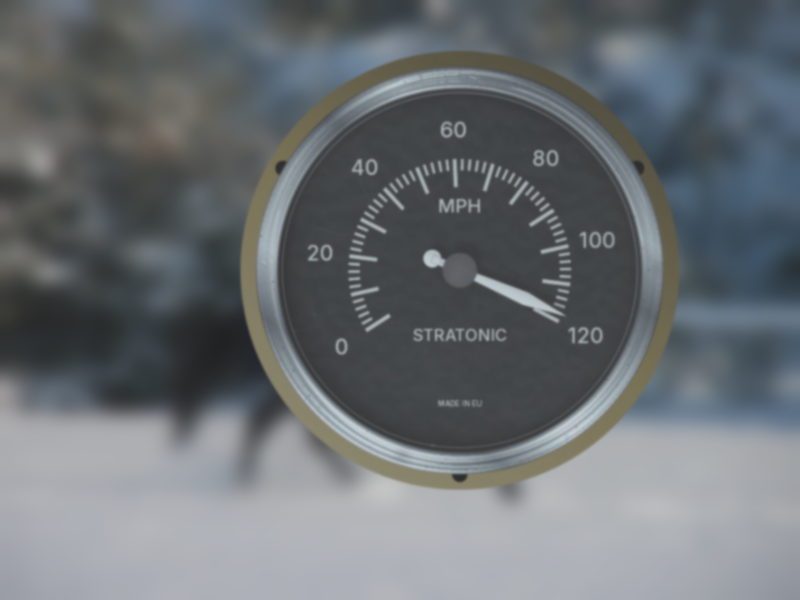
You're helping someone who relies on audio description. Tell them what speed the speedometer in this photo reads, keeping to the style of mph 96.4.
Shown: mph 118
